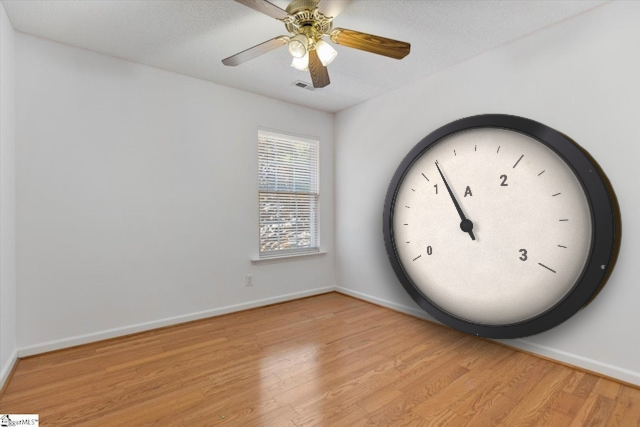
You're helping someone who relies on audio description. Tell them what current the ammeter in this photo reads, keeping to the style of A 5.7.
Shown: A 1.2
